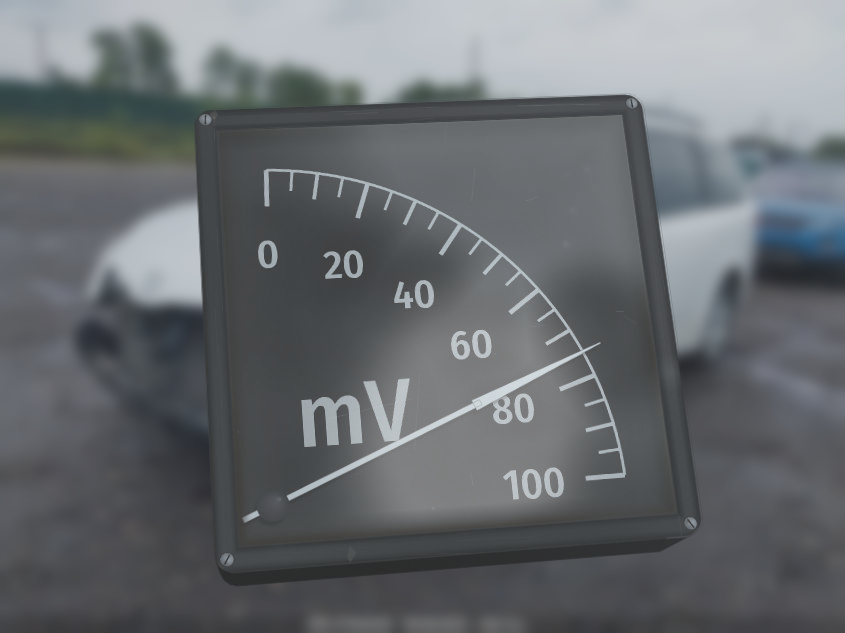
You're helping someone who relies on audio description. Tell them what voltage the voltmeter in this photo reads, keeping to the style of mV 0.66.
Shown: mV 75
